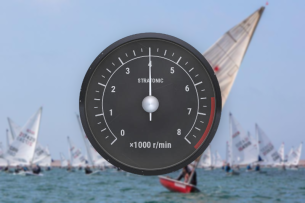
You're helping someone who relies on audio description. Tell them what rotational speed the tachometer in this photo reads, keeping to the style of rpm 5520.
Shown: rpm 4000
